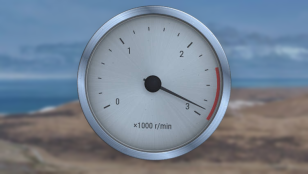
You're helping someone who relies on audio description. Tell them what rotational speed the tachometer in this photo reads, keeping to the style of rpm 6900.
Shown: rpm 2900
